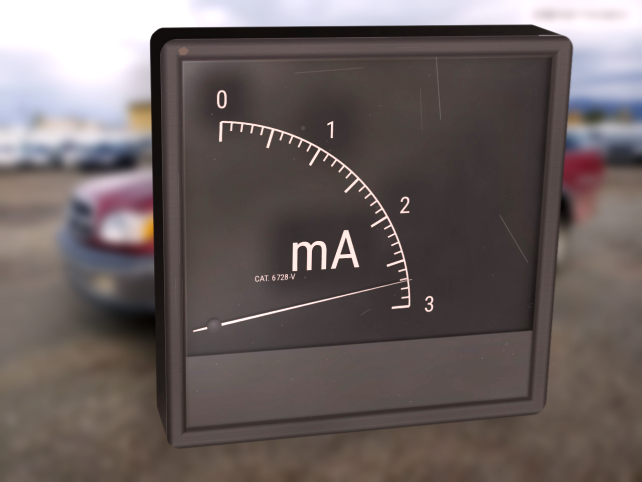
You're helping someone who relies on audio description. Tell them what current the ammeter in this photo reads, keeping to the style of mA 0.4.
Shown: mA 2.7
